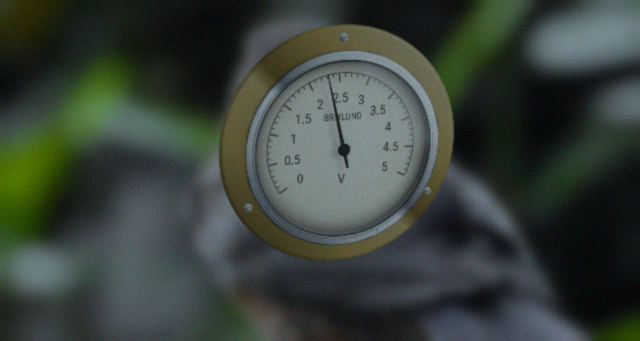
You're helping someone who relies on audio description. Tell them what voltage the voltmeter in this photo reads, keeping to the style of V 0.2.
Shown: V 2.3
